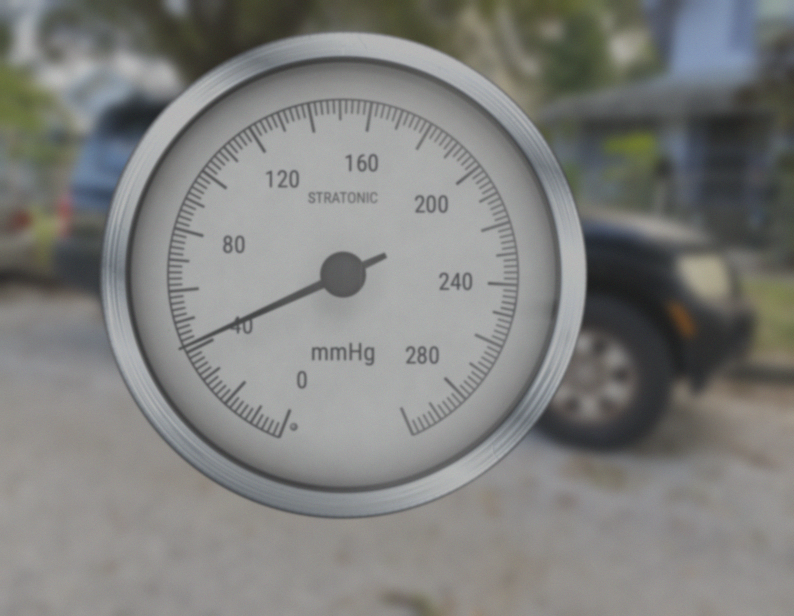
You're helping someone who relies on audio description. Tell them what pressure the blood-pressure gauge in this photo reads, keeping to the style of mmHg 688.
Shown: mmHg 42
